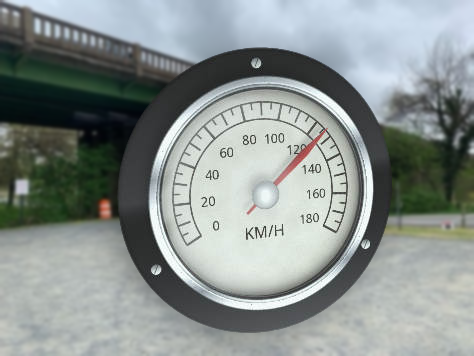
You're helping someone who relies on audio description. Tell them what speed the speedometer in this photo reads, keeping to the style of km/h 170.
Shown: km/h 125
